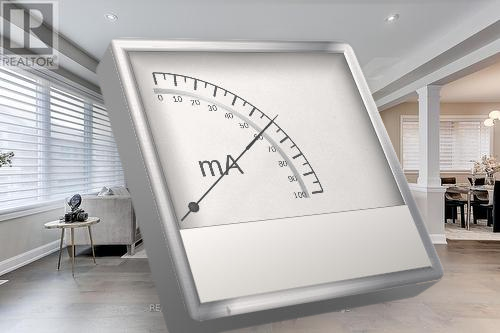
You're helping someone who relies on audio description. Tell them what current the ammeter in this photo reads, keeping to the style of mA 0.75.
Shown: mA 60
